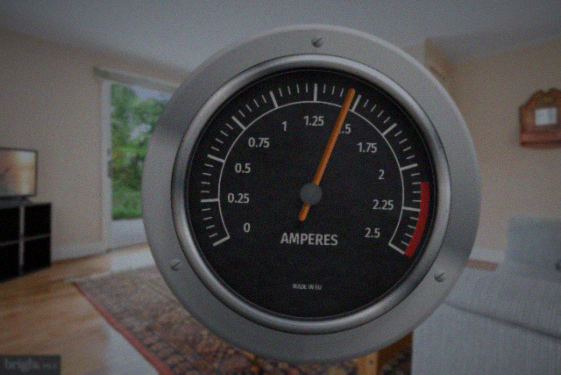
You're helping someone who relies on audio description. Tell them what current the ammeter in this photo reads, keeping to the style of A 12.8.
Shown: A 1.45
